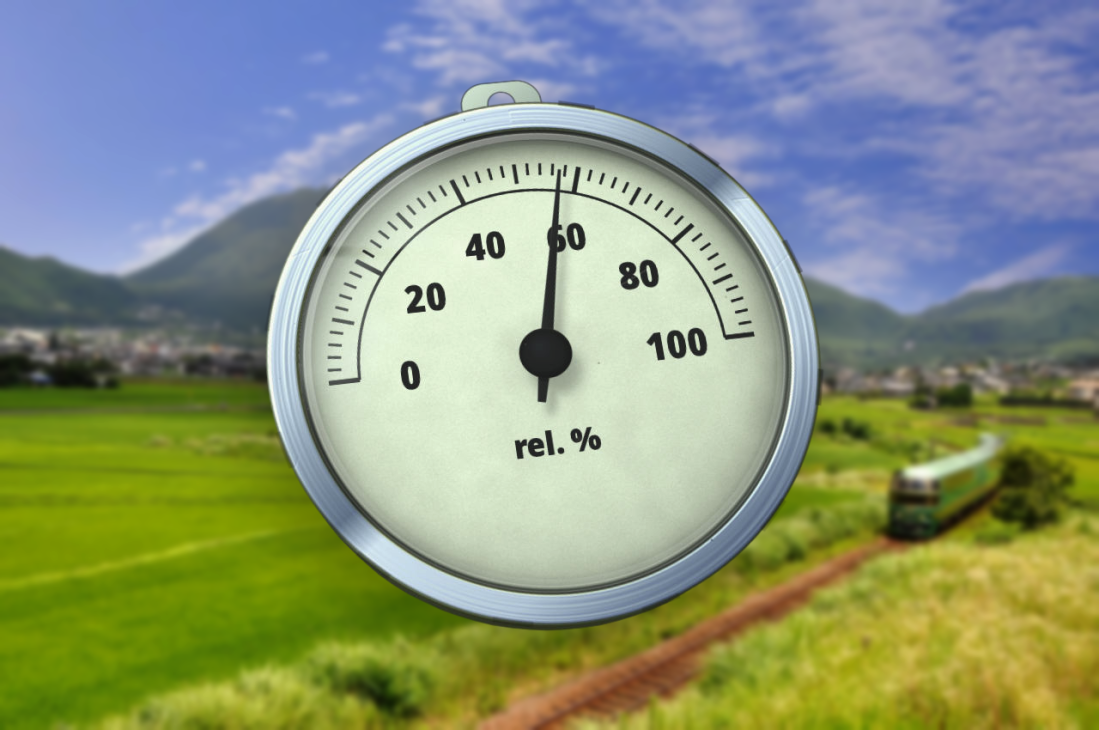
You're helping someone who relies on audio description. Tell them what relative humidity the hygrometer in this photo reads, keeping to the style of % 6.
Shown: % 57
